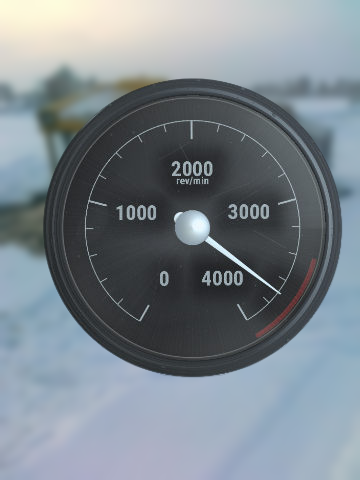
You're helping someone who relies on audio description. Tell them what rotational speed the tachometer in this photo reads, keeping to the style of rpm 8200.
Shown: rpm 3700
